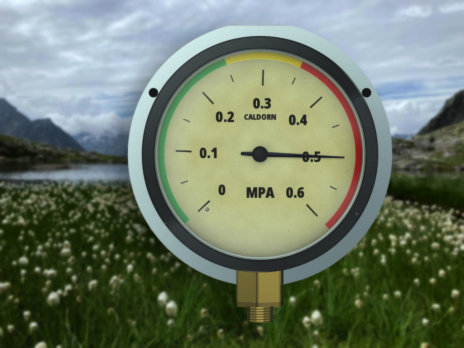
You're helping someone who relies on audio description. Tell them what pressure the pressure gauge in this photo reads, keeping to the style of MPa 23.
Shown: MPa 0.5
